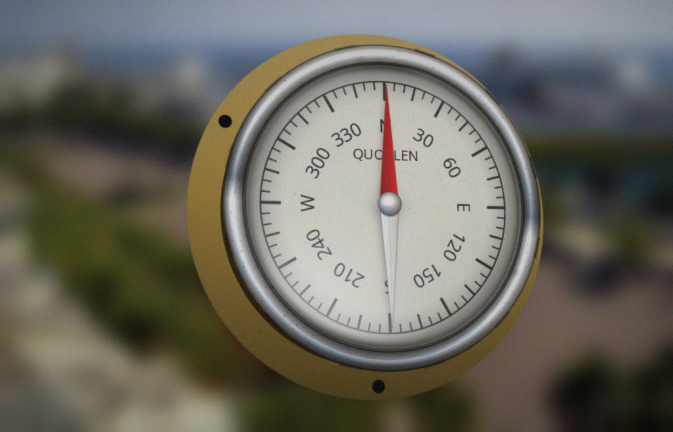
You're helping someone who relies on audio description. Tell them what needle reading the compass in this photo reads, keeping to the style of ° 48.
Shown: ° 0
